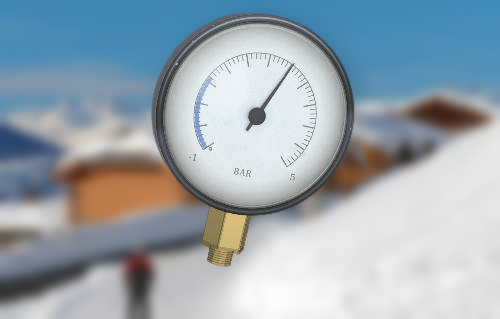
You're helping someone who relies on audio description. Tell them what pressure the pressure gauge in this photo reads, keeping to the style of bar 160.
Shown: bar 2.5
